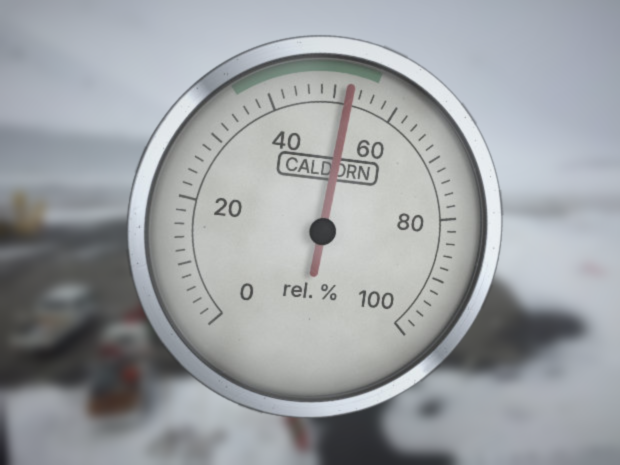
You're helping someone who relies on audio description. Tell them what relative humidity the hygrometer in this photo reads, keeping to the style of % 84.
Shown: % 52
